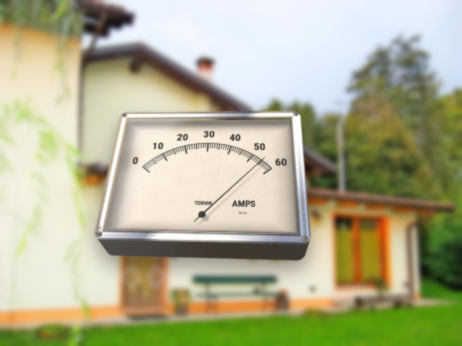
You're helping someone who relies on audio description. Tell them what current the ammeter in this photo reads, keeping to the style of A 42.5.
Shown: A 55
